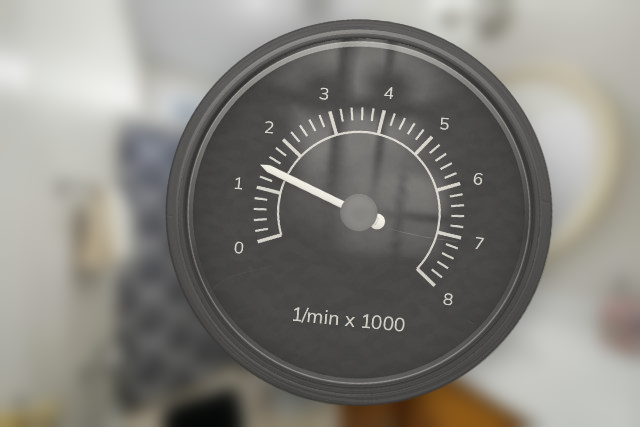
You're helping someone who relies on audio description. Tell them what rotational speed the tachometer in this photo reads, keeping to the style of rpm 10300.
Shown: rpm 1400
